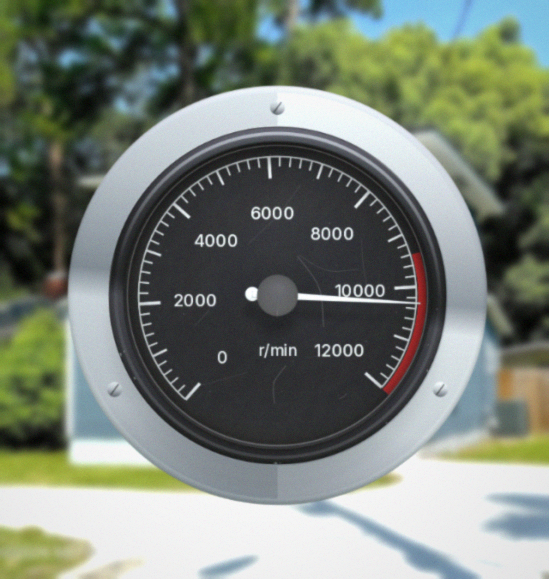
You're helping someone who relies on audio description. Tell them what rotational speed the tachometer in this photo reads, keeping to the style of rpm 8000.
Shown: rpm 10300
